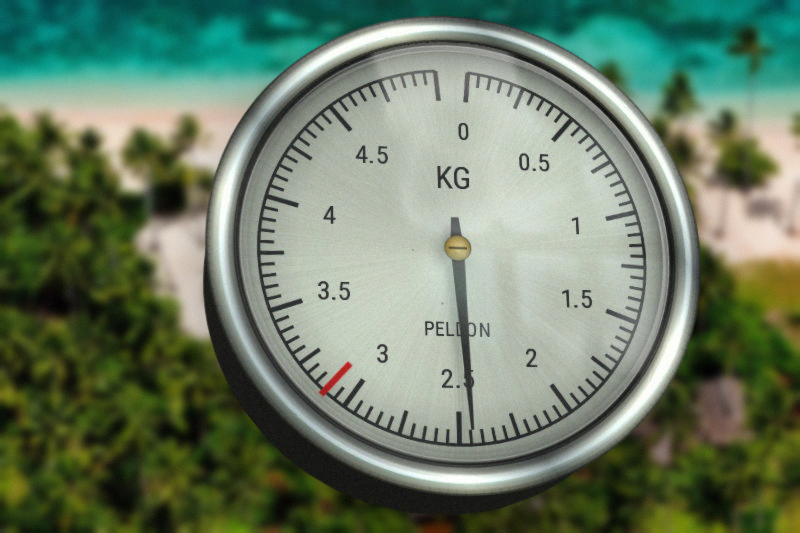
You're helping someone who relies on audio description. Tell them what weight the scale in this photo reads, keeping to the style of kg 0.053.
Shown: kg 2.45
